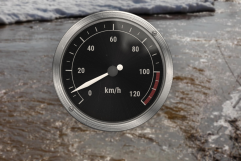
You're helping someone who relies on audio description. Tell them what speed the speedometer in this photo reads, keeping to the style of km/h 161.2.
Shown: km/h 7.5
